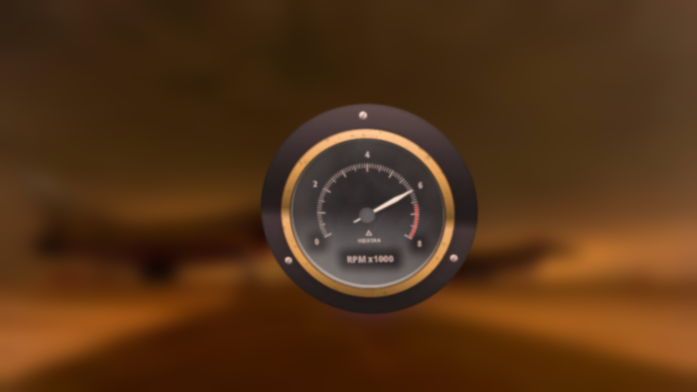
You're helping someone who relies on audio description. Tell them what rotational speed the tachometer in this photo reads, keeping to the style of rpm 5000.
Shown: rpm 6000
